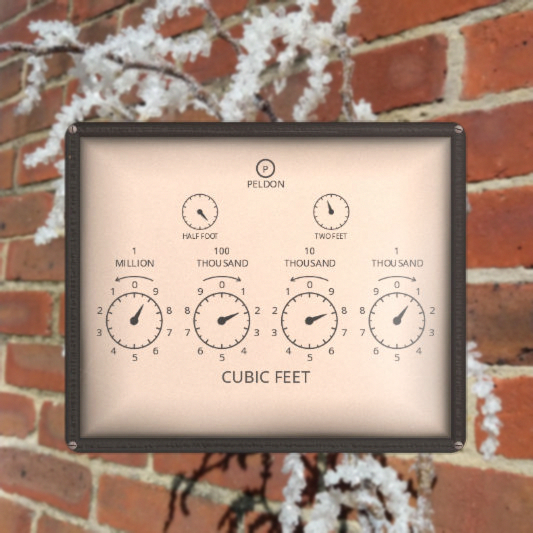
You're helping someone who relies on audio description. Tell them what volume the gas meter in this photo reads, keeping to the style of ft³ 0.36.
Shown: ft³ 918100
